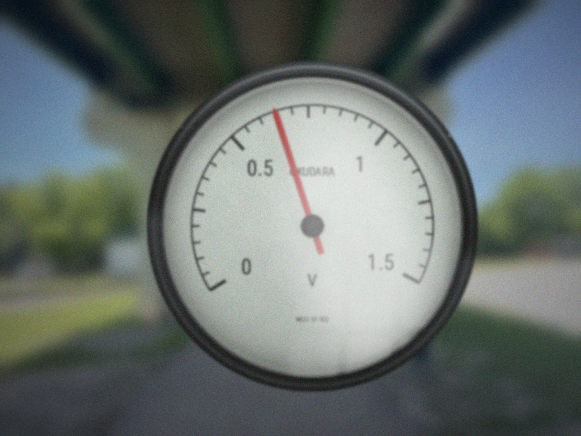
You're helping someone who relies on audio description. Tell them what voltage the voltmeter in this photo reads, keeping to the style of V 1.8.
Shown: V 0.65
